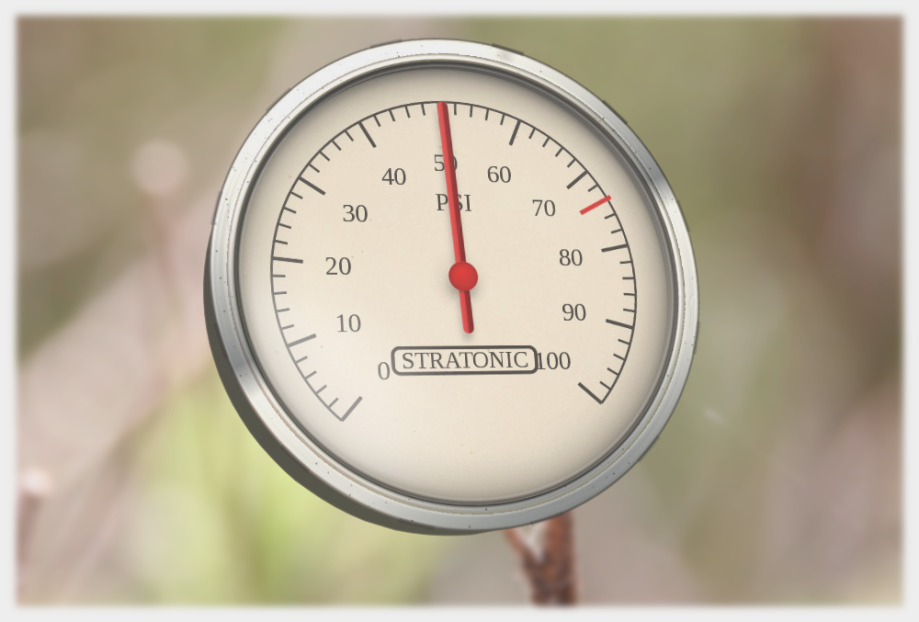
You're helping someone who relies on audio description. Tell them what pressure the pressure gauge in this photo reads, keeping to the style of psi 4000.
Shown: psi 50
